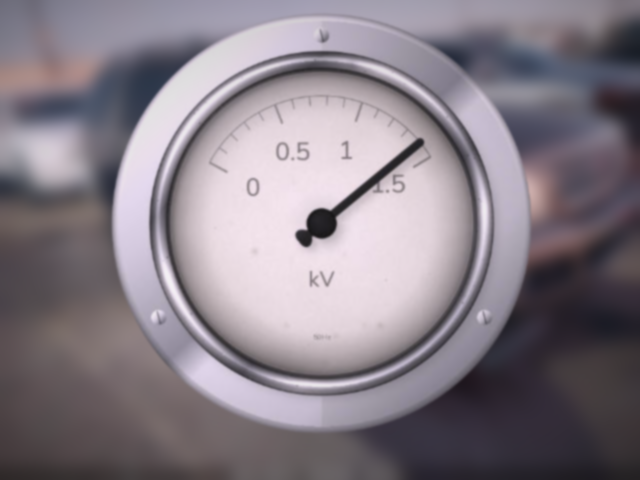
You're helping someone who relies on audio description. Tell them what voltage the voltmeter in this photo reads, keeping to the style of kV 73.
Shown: kV 1.4
